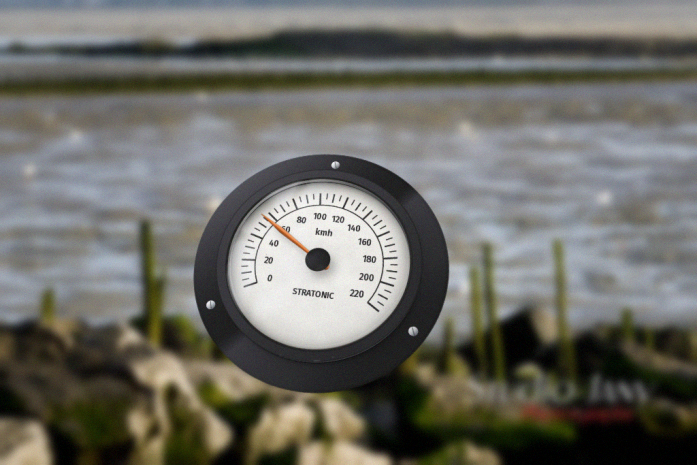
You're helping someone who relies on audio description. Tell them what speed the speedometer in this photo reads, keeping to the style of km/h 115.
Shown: km/h 55
